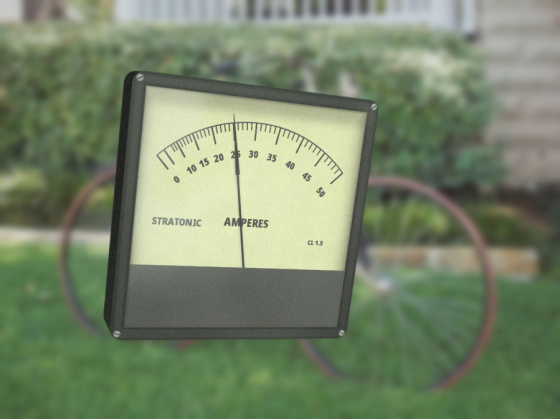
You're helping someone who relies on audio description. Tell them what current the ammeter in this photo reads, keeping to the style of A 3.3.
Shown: A 25
